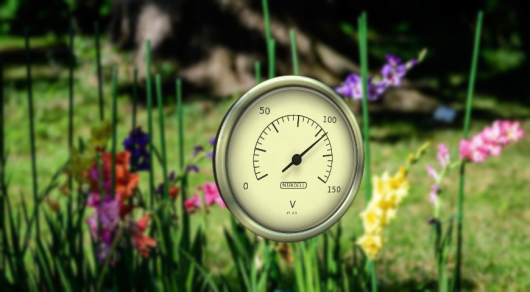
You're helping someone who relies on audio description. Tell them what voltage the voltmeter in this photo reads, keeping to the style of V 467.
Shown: V 105
